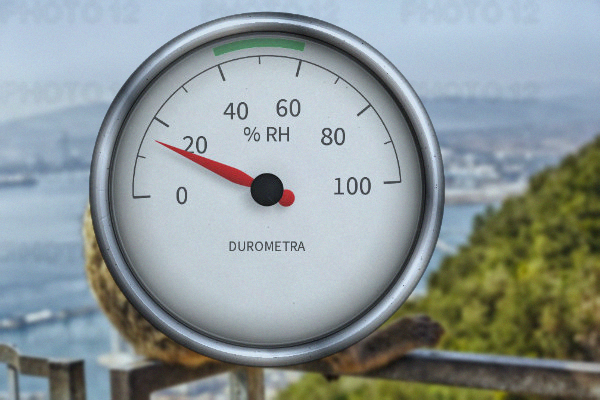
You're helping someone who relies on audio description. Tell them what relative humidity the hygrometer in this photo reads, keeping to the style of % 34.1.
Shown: % 15
